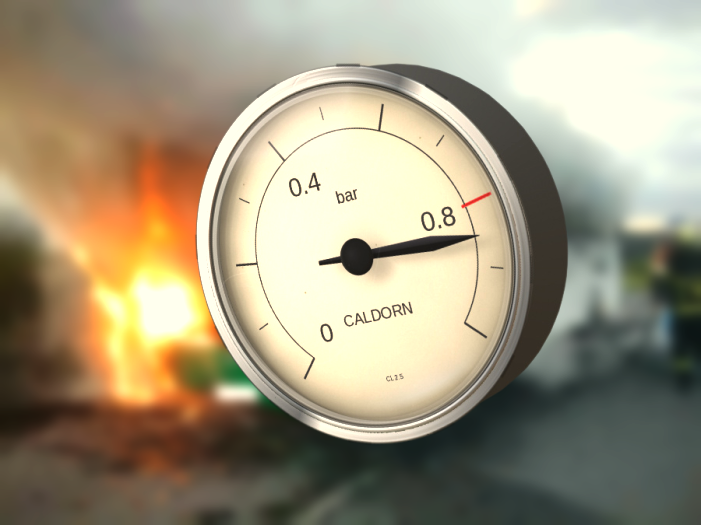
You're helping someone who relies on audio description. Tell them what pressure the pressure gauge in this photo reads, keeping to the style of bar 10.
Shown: bar 0.85
